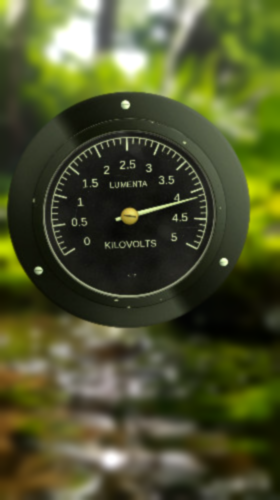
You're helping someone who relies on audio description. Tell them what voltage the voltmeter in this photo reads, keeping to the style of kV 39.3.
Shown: kV 4.1
